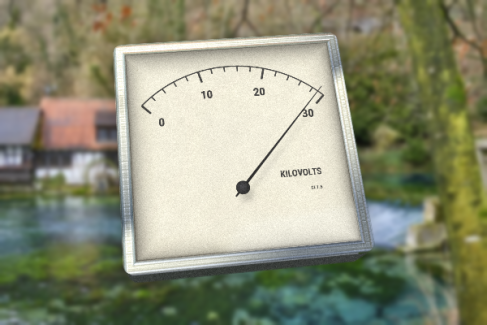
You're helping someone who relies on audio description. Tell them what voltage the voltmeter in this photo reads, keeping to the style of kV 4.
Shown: kV 29
